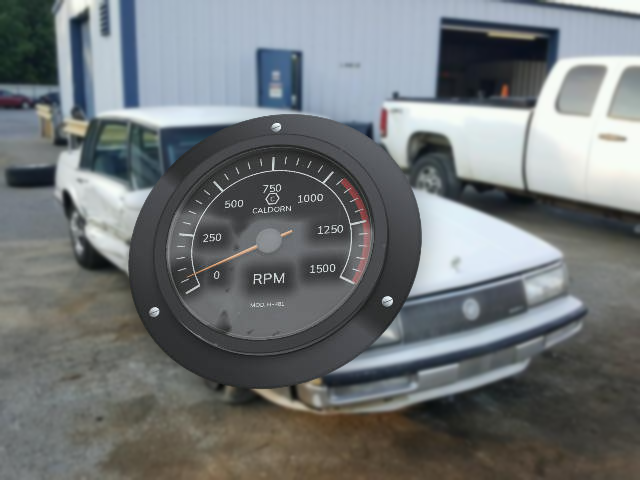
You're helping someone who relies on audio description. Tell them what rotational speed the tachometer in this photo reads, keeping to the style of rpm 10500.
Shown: rpm 50
